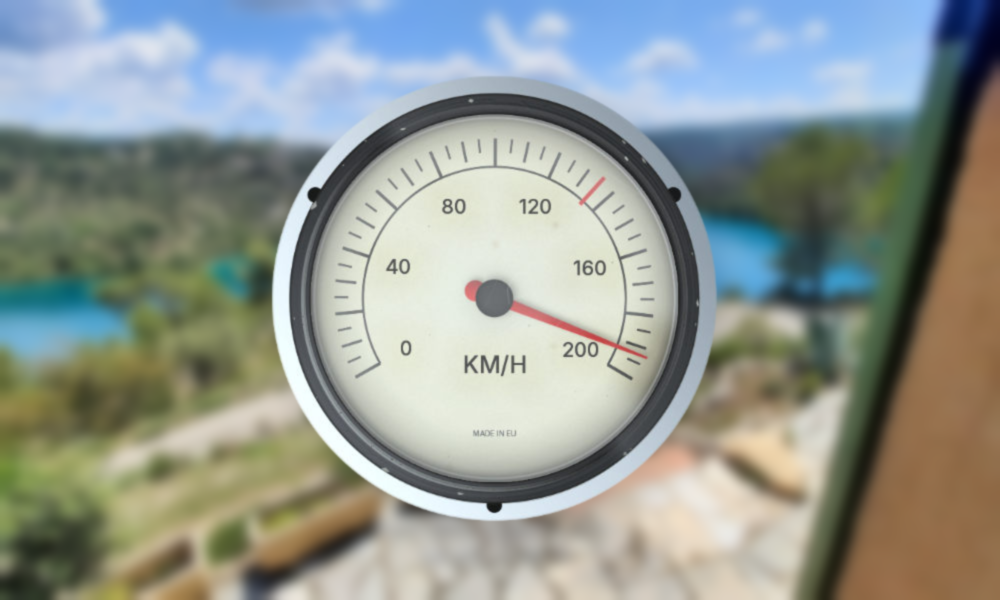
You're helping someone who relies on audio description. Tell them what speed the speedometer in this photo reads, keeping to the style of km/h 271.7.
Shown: km/h 192.5
